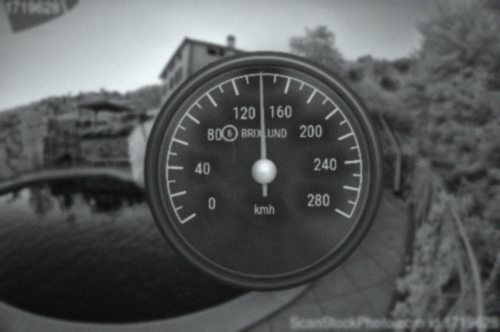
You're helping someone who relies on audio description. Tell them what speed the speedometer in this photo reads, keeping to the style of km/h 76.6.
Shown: km/h 140
